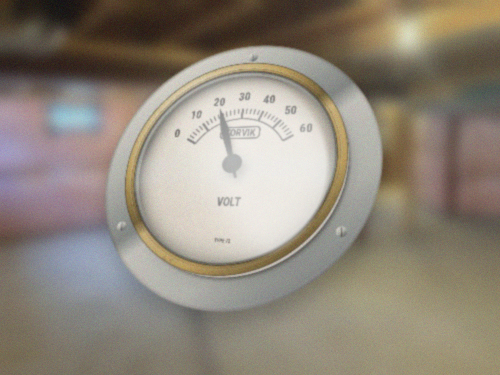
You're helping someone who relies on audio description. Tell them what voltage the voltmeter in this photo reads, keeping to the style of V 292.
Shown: V 20
